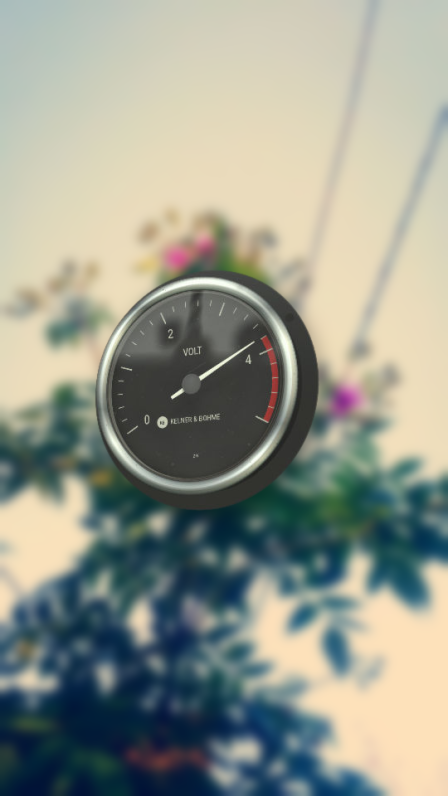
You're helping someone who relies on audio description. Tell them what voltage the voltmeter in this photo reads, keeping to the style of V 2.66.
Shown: V 3.8
